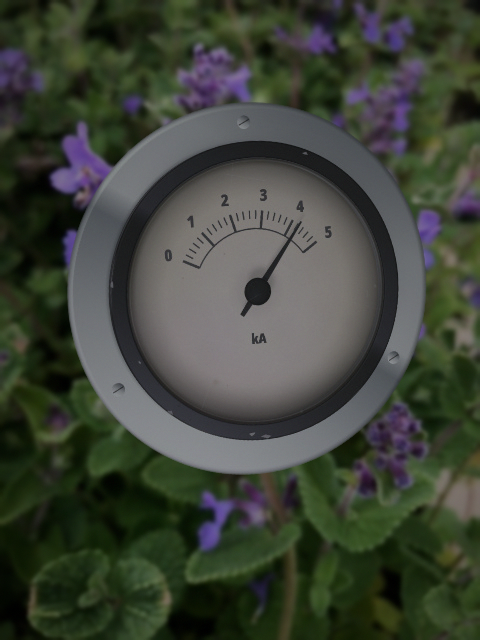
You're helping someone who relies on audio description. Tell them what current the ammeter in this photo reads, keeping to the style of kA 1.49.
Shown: kA 4.2
